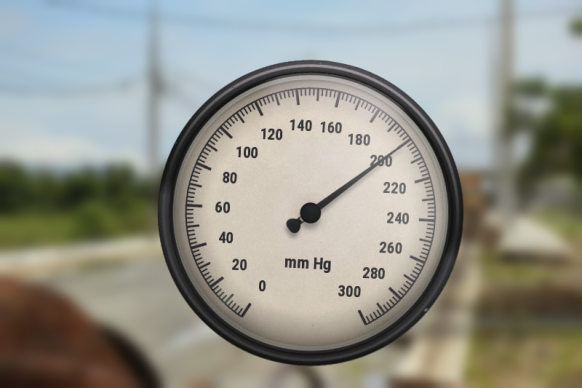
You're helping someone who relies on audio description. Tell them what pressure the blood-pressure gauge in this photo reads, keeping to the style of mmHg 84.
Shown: mmHg 200
